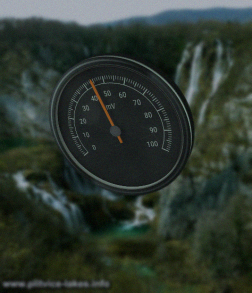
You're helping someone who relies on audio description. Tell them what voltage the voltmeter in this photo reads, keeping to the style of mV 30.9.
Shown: mV 45
